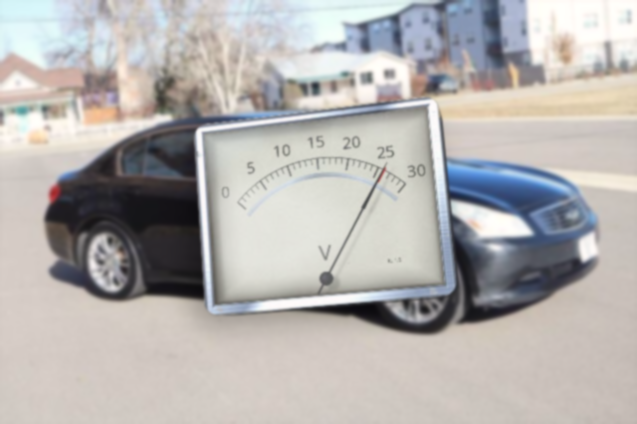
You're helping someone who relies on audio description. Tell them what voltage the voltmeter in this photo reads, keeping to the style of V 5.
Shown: V 26
